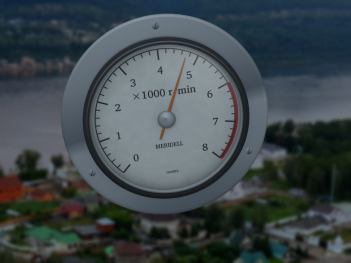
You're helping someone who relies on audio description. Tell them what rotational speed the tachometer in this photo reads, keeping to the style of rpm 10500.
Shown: rpm 4700
